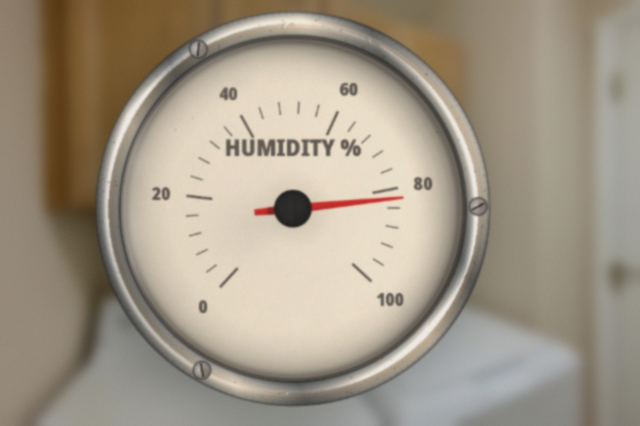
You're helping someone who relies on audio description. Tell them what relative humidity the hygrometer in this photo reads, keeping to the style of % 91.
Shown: % 82
